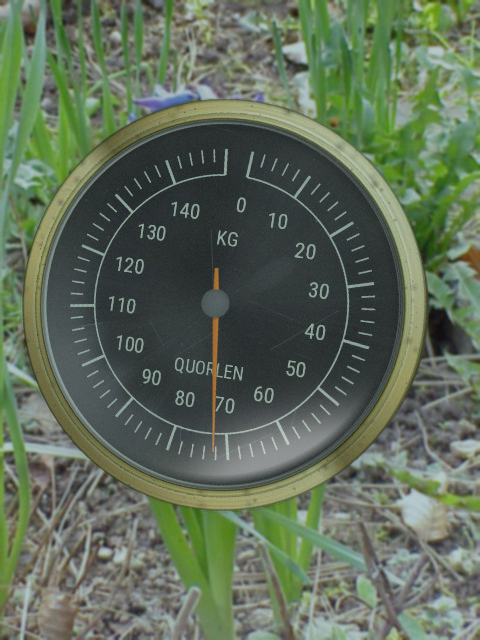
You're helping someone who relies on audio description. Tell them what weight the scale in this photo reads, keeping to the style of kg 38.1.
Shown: kg 72
